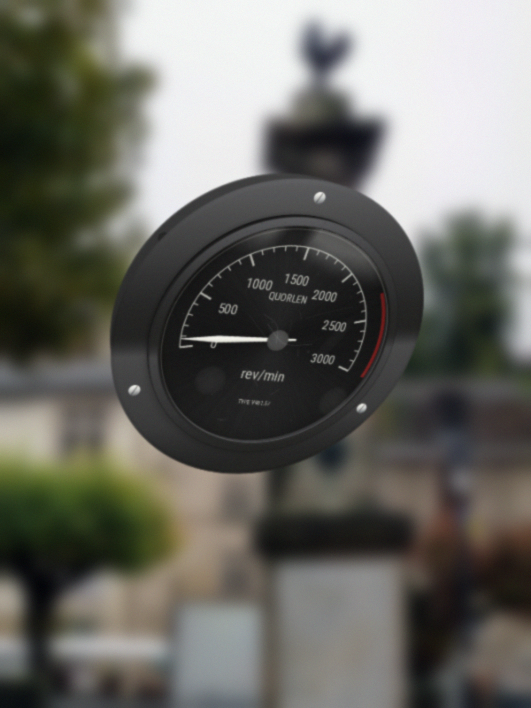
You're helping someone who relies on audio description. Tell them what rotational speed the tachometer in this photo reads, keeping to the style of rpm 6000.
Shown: rpm 100
